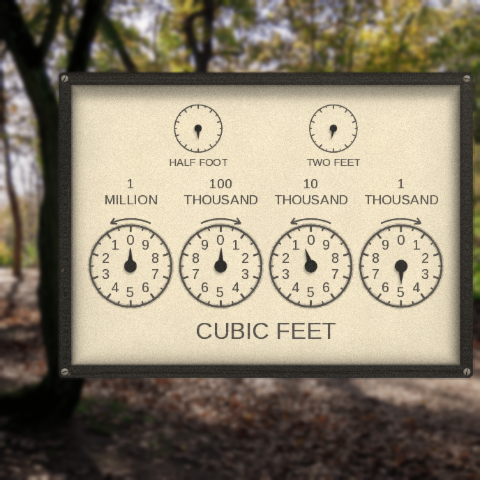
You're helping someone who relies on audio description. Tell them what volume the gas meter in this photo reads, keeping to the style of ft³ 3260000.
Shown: ft³ 500
